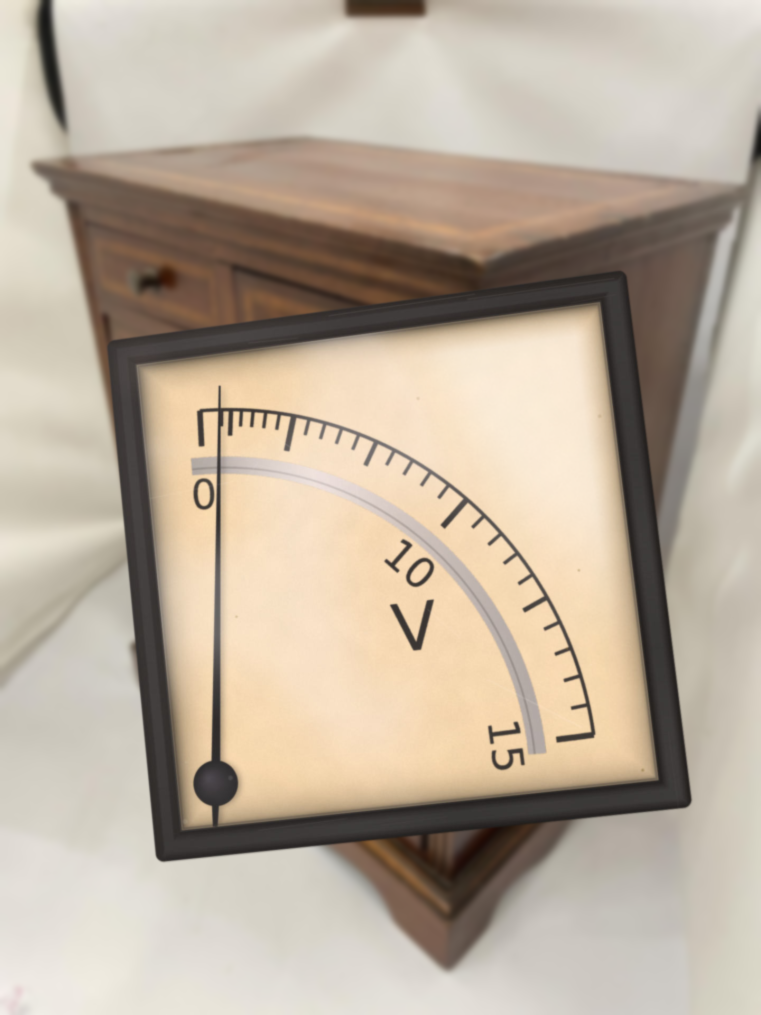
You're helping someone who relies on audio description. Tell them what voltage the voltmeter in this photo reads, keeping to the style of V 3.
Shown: V 2
